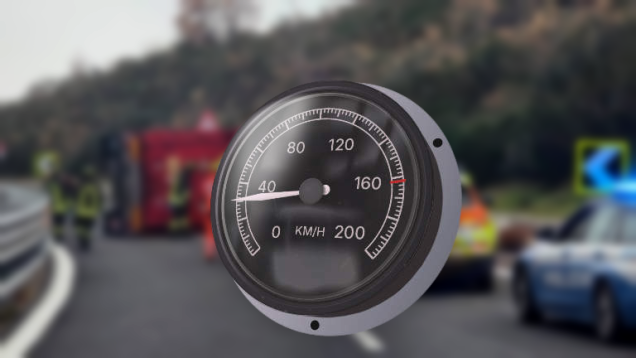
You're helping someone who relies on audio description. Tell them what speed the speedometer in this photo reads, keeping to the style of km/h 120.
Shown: km/h 30
